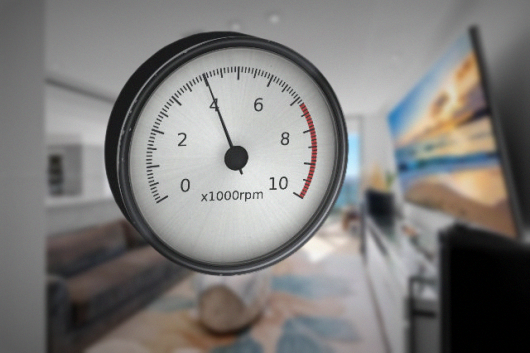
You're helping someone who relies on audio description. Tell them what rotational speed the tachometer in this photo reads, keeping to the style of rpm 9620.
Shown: rpm 4000
